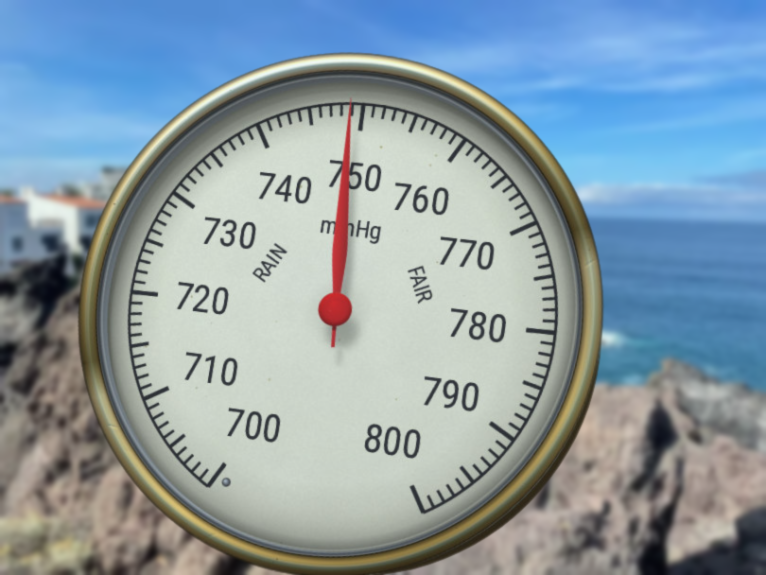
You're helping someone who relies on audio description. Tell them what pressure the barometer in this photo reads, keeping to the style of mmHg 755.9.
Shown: mmHg 749
